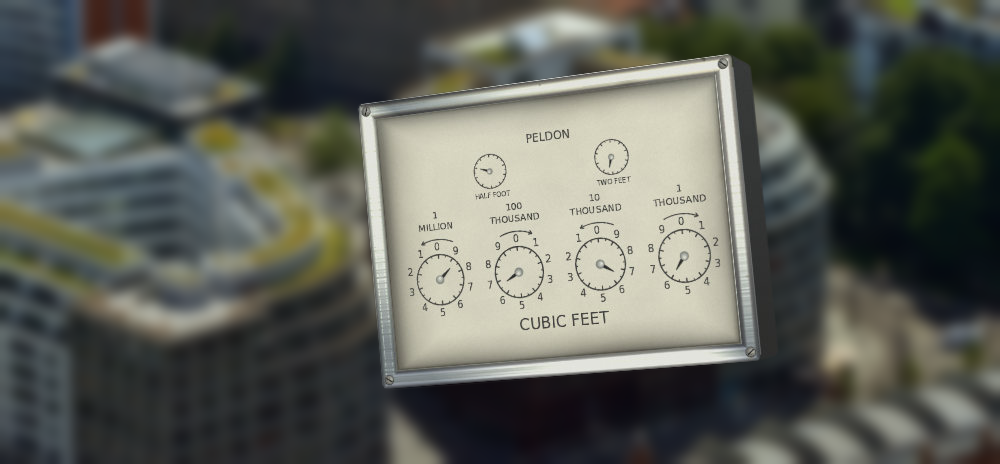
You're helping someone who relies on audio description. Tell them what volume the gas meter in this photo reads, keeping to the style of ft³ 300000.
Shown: ft³ 866600
